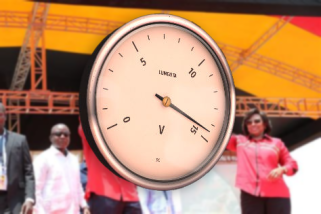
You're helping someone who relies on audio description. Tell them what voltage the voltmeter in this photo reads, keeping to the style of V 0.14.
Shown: V 14.5
